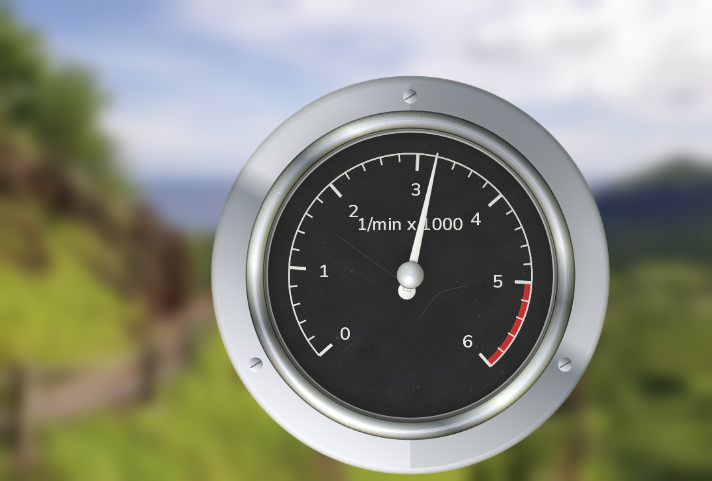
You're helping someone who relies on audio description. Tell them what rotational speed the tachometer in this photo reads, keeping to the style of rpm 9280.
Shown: rpm 3200
